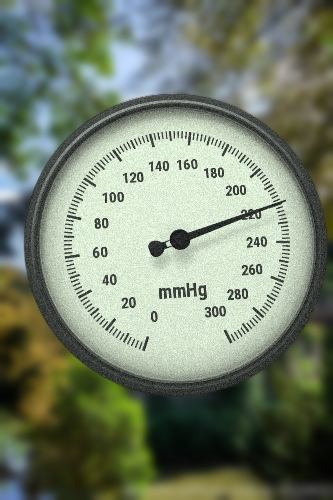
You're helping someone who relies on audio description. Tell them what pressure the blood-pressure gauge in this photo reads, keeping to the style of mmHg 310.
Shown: mmHg 220
